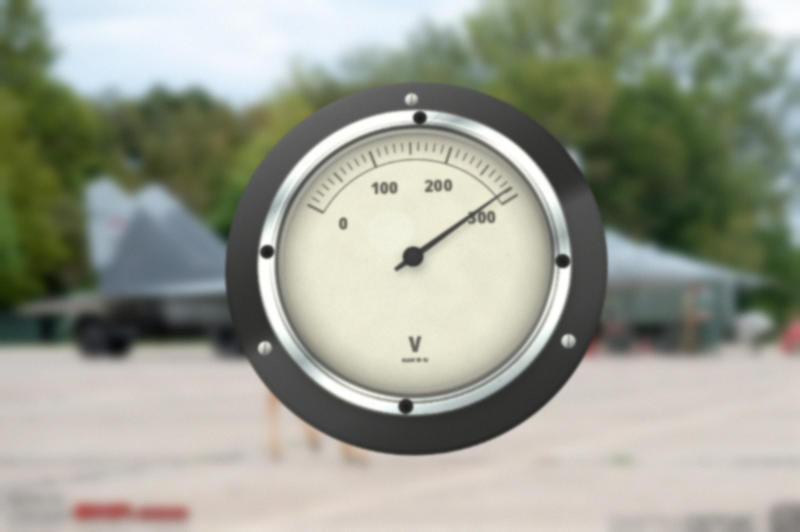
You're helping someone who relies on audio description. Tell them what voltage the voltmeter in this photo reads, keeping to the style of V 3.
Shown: V 290
